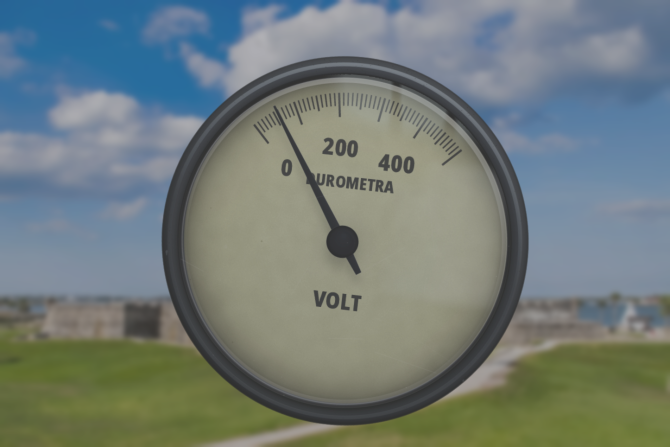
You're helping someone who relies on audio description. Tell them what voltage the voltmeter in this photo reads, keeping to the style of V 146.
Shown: V 60
